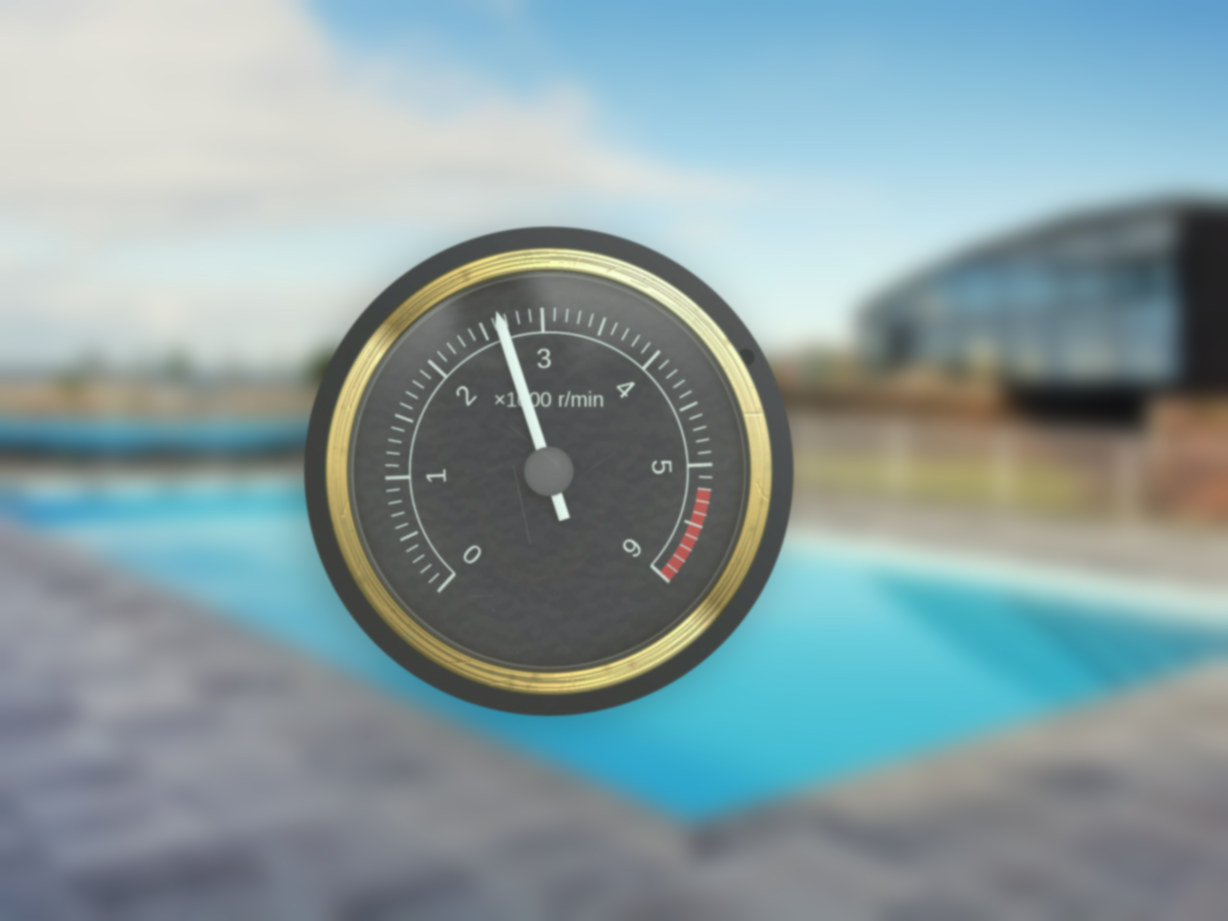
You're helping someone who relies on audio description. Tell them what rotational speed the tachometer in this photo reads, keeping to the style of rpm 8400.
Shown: rpm 2650
